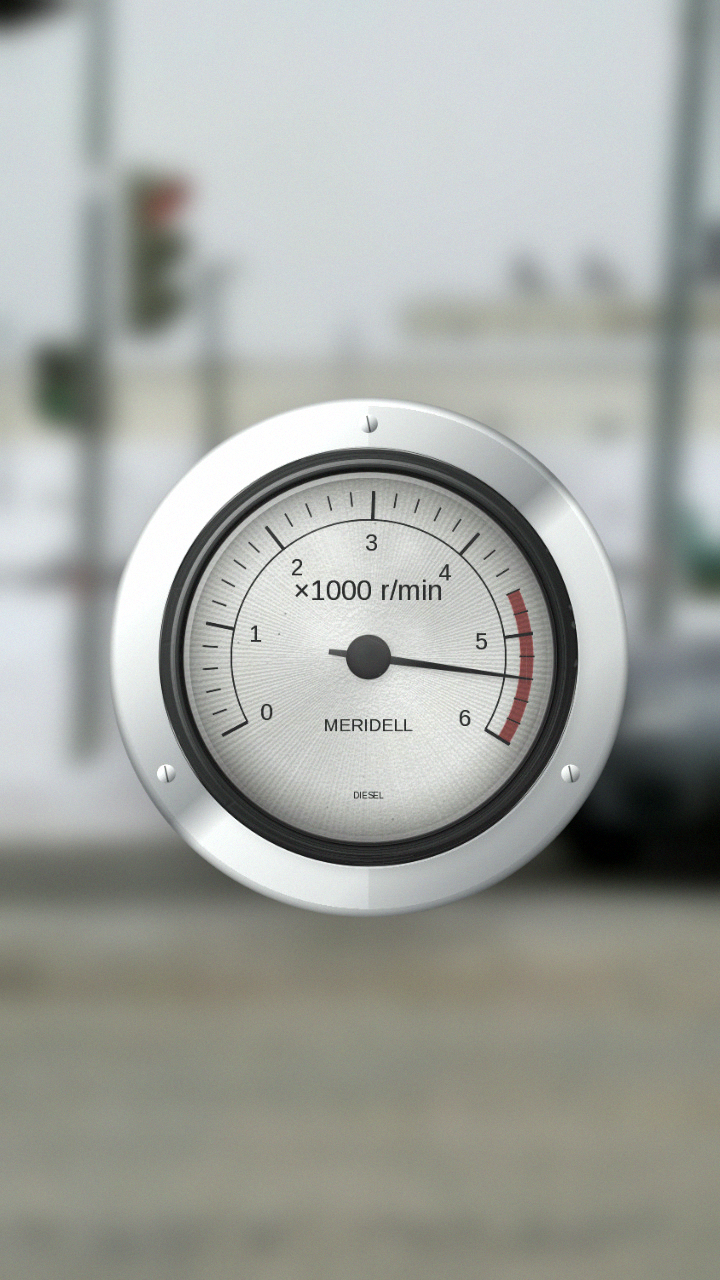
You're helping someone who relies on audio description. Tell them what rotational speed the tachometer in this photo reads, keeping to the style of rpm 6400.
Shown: rpm 5400
